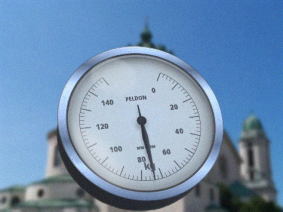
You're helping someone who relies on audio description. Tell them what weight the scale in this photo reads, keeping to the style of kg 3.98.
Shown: kg 74
